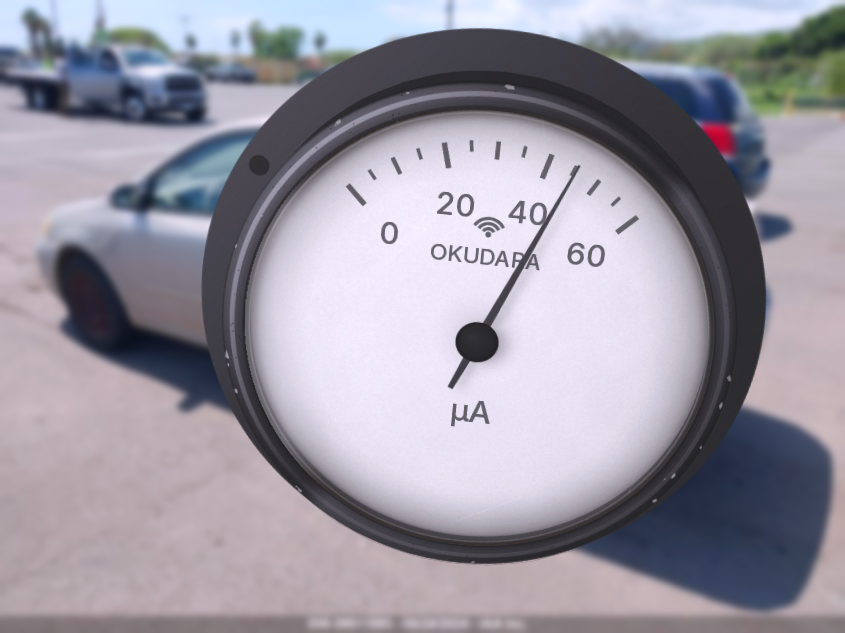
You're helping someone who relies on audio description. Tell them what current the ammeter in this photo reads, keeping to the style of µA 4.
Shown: µA 45
